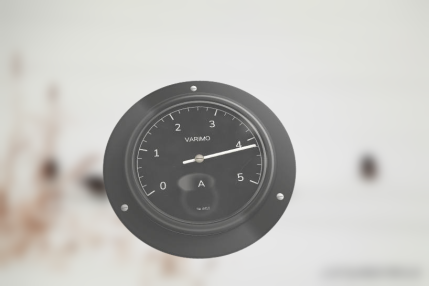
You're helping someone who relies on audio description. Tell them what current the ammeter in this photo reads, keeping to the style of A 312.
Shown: A 4.2
